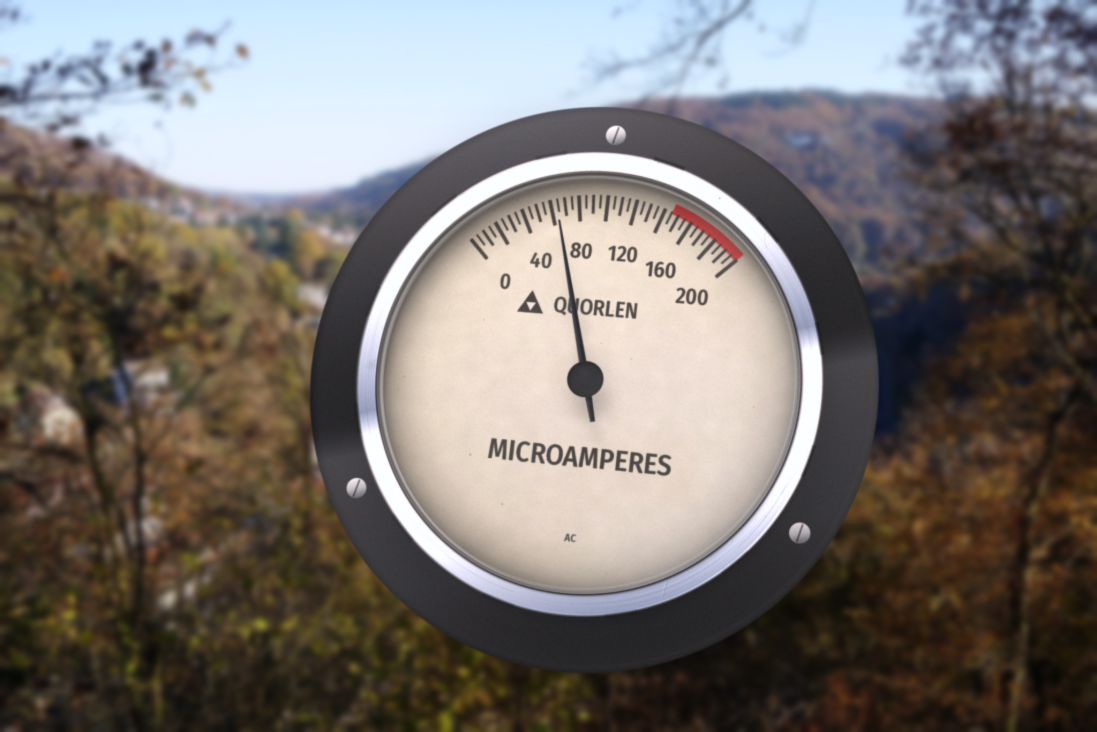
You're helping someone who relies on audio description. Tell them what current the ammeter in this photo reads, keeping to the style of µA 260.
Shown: µA 65
